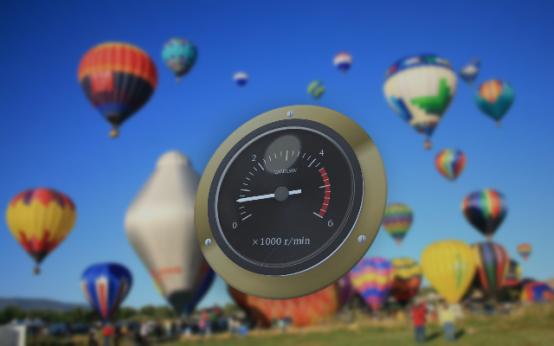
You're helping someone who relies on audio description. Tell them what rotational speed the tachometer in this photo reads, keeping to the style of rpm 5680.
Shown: rpm 600
